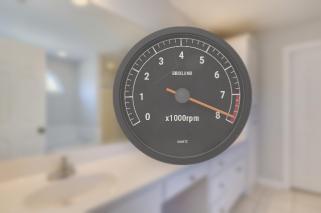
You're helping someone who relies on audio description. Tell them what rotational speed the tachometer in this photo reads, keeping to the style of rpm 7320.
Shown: rpm 7800
